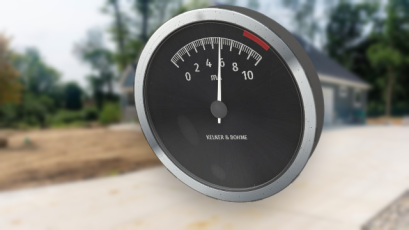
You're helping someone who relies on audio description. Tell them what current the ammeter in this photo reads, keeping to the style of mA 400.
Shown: mA 6
